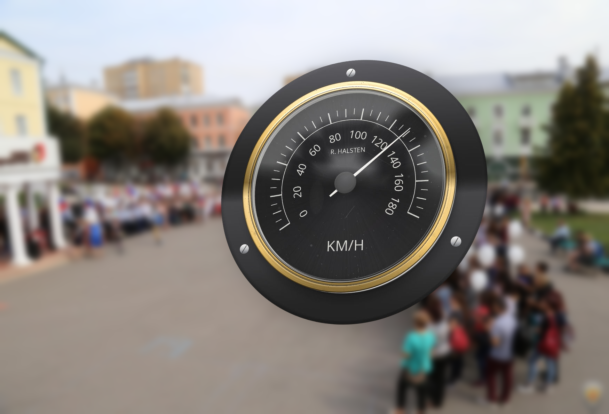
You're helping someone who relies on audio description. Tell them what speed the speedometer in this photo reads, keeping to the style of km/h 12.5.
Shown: km/h 130
